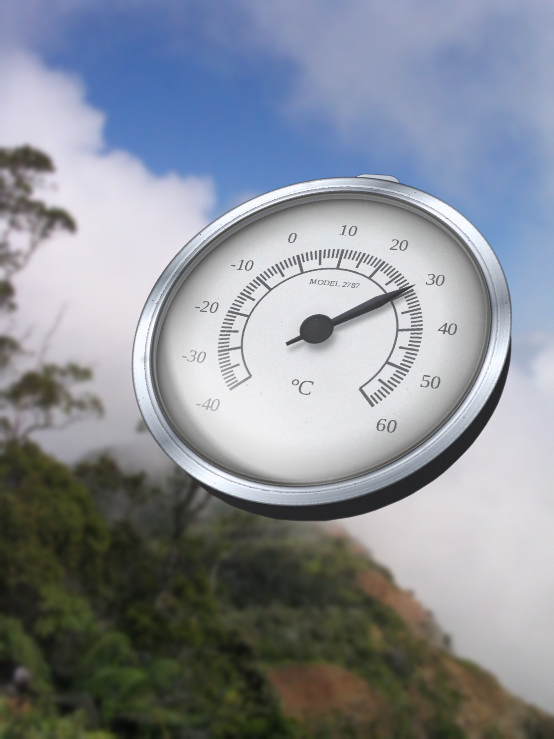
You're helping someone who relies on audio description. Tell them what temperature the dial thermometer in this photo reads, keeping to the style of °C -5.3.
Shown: °C 30
